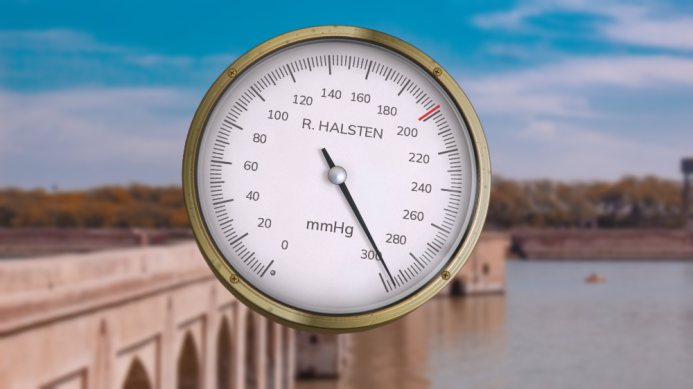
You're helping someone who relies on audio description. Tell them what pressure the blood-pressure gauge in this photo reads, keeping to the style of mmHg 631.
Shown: mmHg 296
